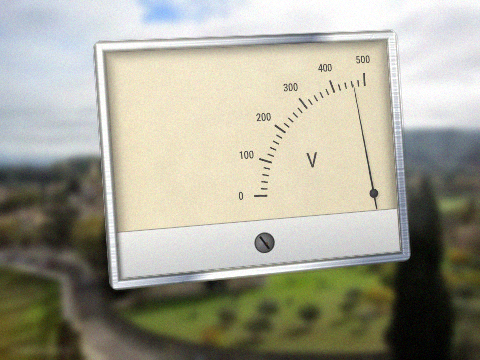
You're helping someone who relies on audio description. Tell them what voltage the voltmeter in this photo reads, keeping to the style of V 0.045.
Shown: V 460
